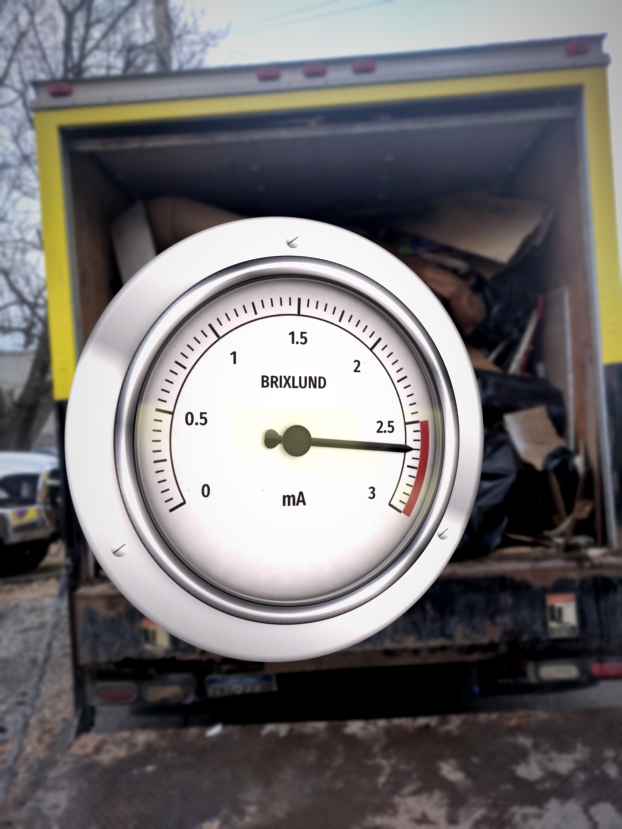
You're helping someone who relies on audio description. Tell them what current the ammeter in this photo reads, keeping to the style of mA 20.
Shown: mA 2.65
